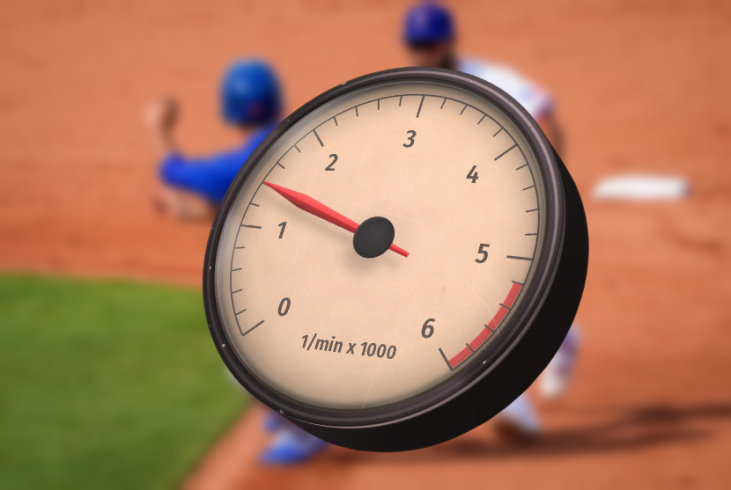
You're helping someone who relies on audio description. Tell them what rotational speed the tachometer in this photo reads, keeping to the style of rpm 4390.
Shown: rpm 1400
